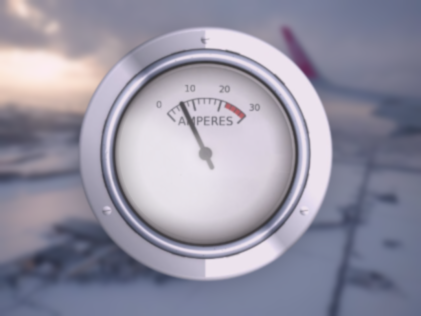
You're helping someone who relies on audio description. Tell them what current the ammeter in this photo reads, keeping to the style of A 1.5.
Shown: A 6
